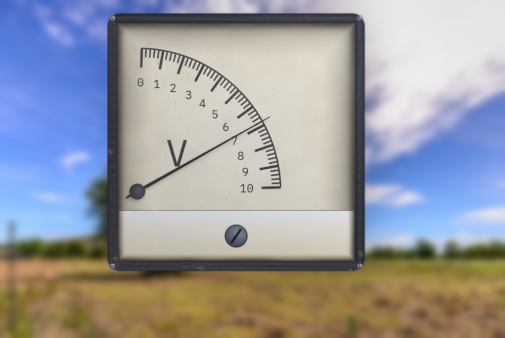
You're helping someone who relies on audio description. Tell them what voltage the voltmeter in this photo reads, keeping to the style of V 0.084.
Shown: V 6.8
